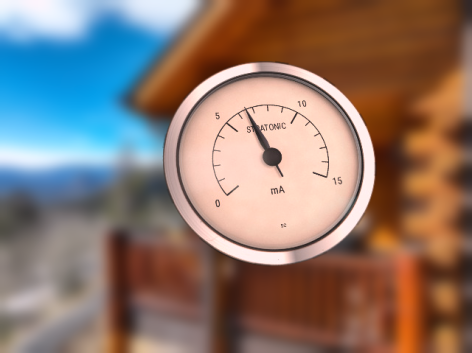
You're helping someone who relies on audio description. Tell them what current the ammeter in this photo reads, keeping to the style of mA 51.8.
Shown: mA 6.5
